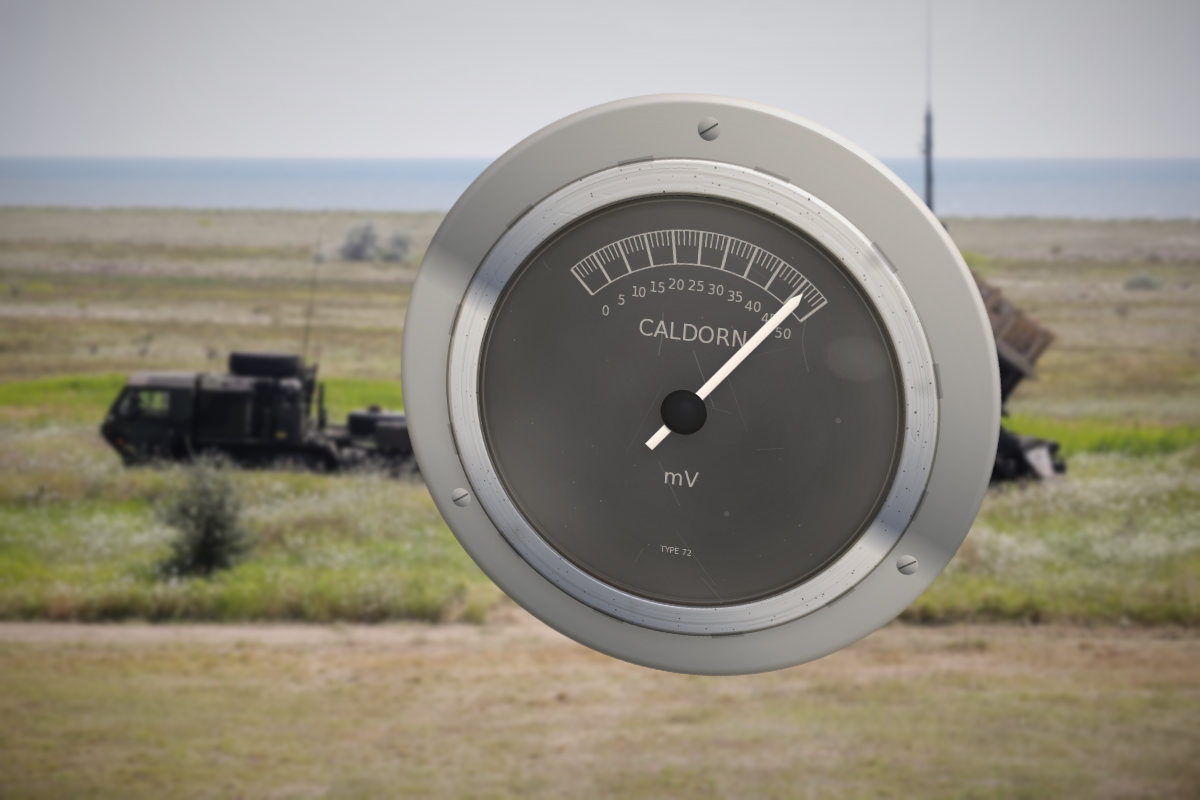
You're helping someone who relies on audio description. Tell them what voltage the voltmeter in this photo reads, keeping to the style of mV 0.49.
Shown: mV 46
